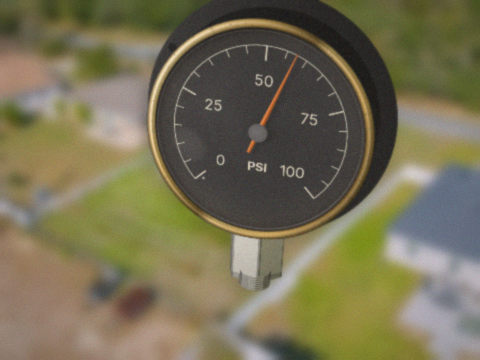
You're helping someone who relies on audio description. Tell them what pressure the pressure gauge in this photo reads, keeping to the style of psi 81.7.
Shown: psi 57.5
